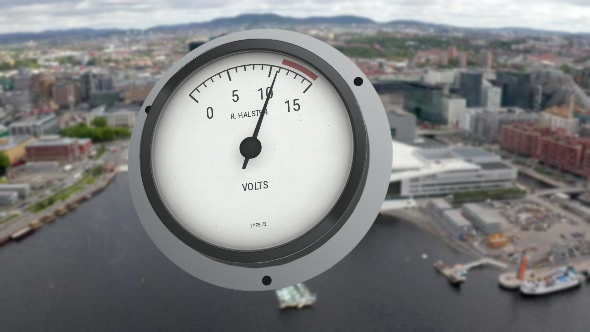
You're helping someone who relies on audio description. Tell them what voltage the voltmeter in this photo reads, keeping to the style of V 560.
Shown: V 11
